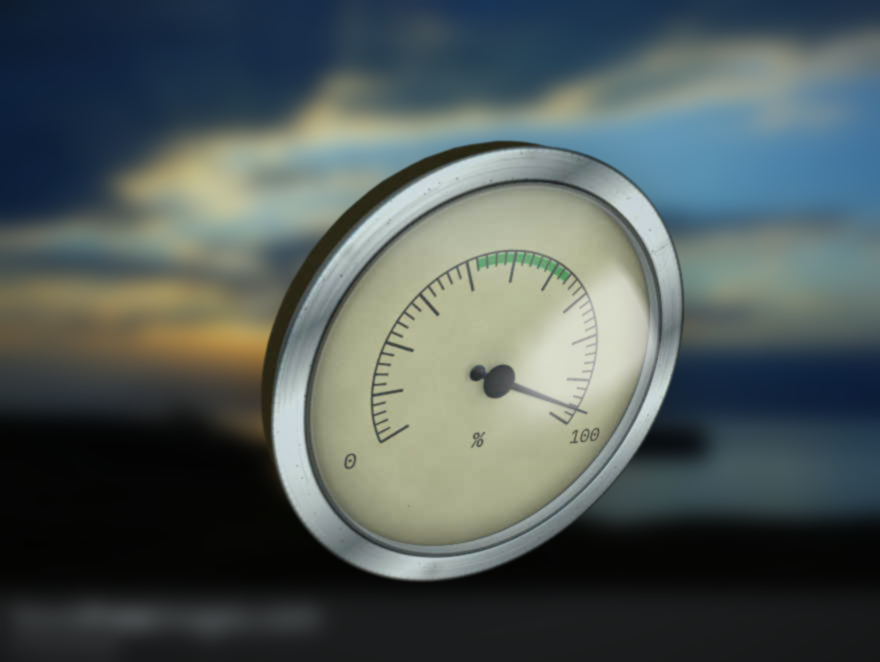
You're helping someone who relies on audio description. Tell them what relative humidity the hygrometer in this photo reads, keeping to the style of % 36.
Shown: % 96
